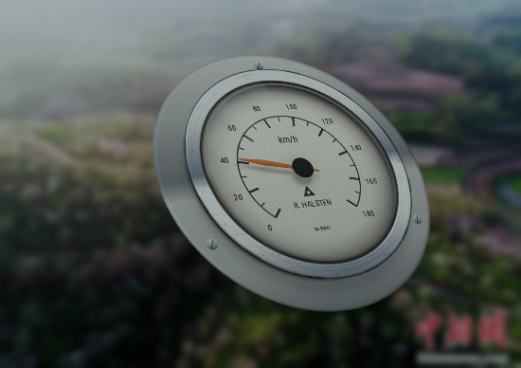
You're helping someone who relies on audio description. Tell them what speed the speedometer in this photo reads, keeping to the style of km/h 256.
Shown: km/h 40
